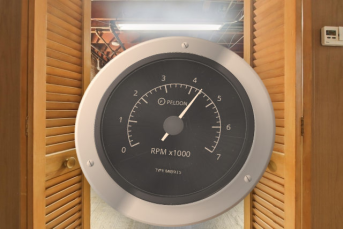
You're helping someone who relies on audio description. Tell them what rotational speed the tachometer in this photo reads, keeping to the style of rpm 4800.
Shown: rpm 4400
